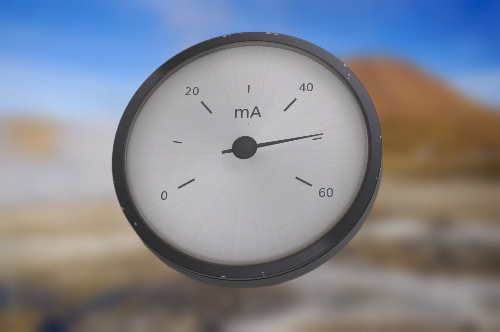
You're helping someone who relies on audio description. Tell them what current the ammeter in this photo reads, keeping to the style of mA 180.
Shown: mA 50
